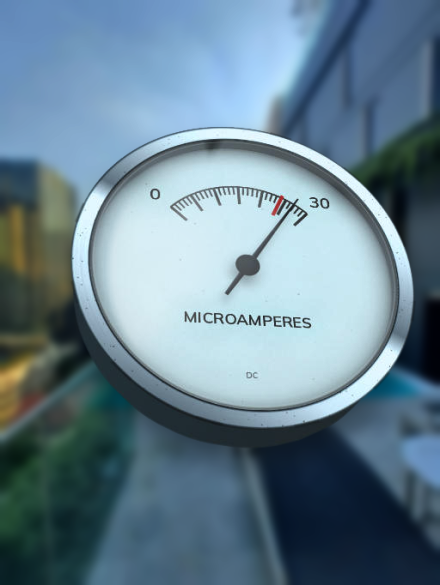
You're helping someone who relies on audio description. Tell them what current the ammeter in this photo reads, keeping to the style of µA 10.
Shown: µA 27
